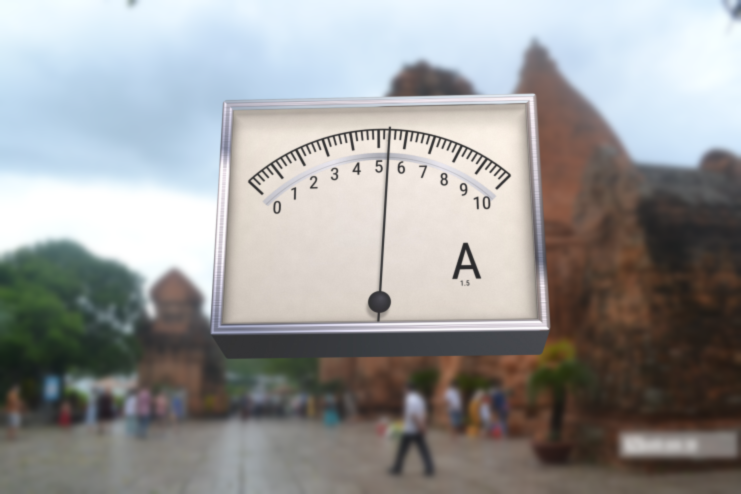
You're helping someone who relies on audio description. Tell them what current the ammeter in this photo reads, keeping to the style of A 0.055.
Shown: A 5.4
